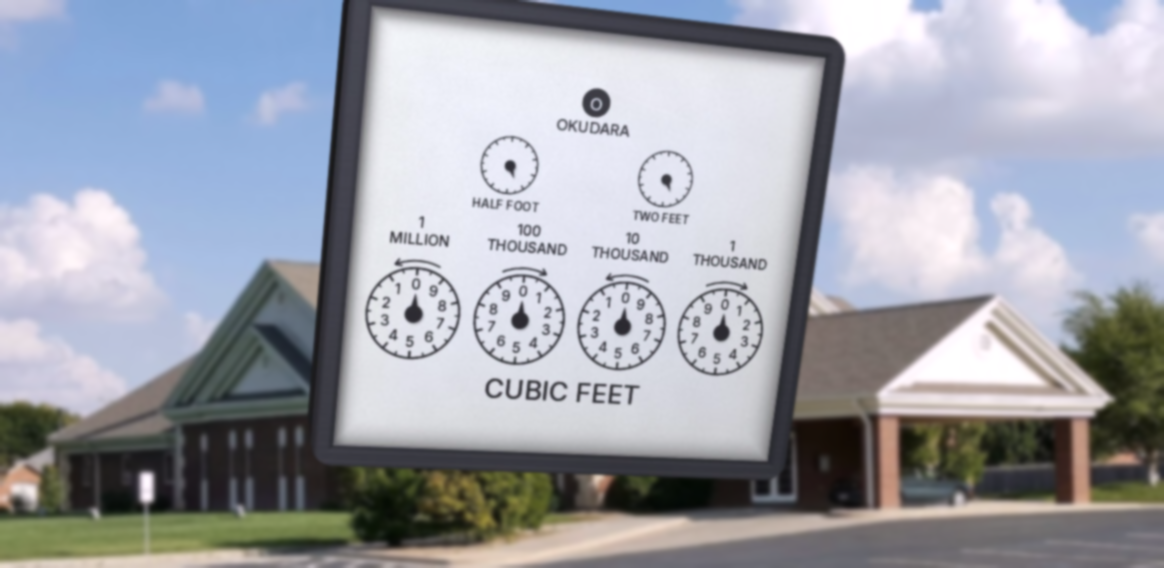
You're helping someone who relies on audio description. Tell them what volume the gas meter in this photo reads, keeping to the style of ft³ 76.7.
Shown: ft³ 0
